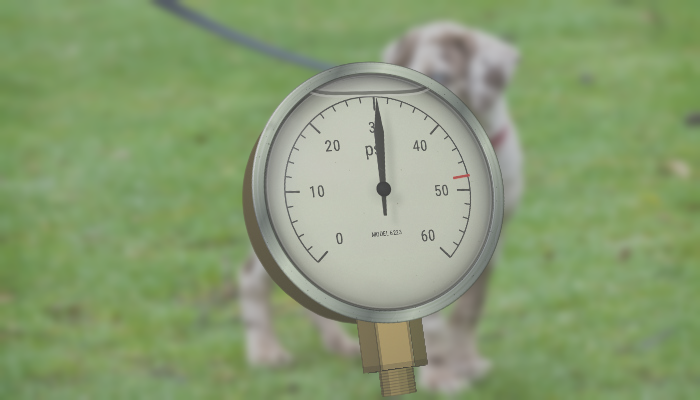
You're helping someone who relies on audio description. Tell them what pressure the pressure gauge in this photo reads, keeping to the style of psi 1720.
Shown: psi 30
